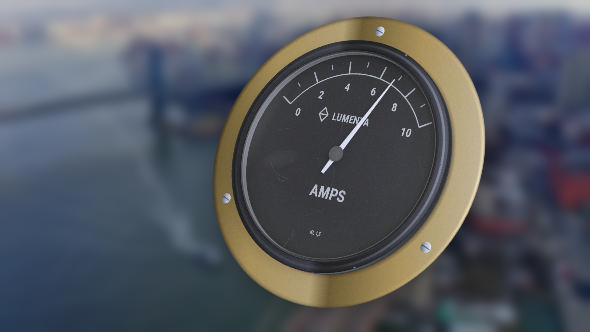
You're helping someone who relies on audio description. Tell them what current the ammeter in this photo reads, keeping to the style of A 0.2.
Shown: A 7
